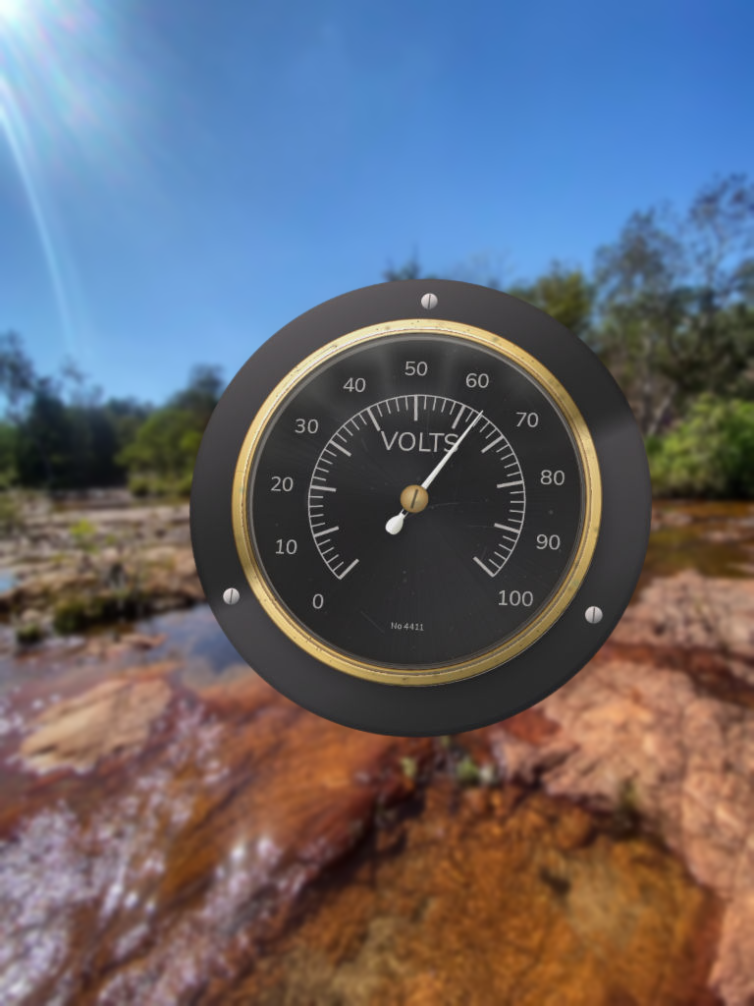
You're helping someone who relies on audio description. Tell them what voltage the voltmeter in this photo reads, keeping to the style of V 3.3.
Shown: V 64
